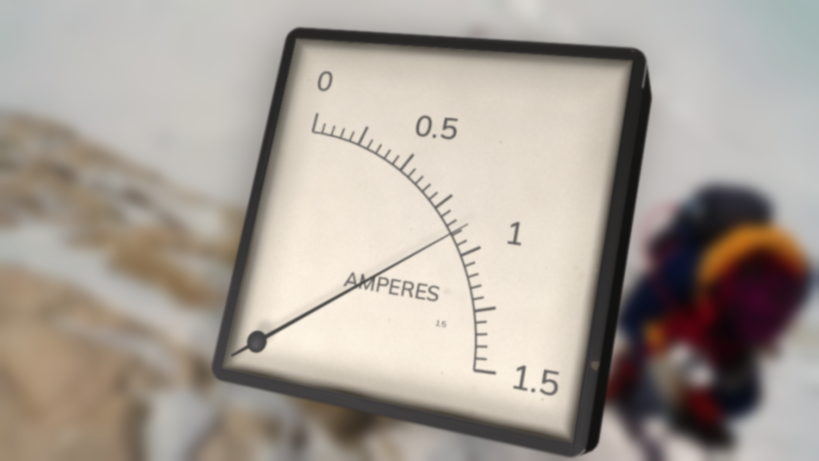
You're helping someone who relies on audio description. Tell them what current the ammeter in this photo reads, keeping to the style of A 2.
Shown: A 0.9
